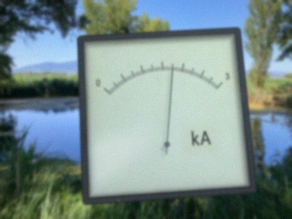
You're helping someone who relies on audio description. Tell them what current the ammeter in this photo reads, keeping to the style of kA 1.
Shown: kA 1.75
